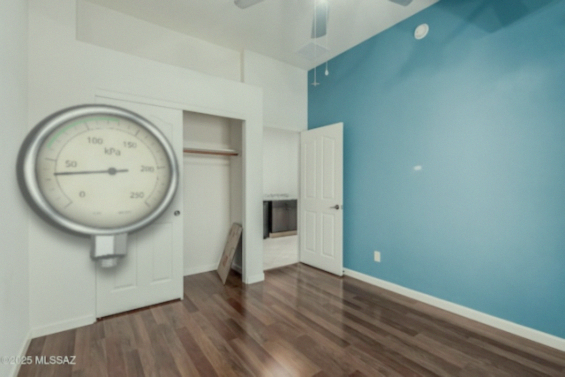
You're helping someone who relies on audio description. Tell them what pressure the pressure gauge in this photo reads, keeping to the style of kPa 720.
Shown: kPa 35
